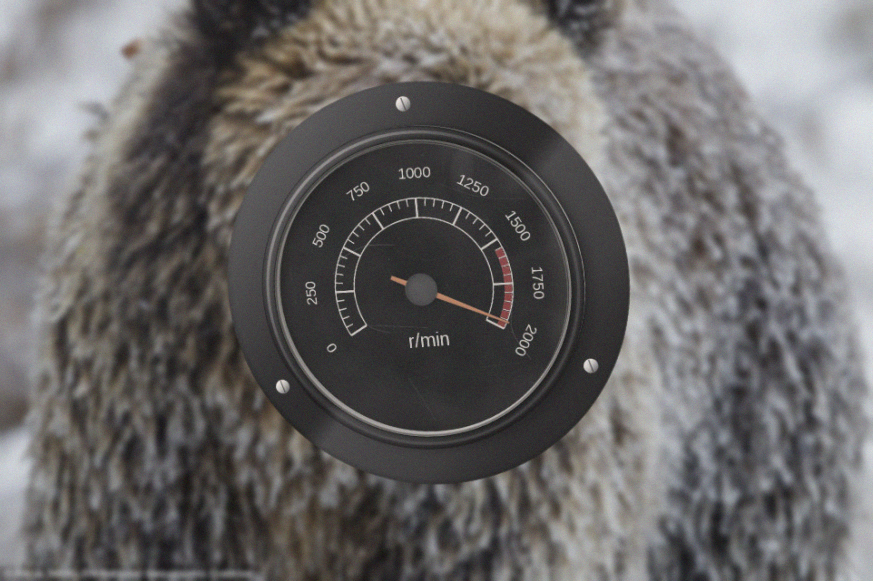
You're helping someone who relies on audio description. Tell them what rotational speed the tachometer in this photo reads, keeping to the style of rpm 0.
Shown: rpm 1950
